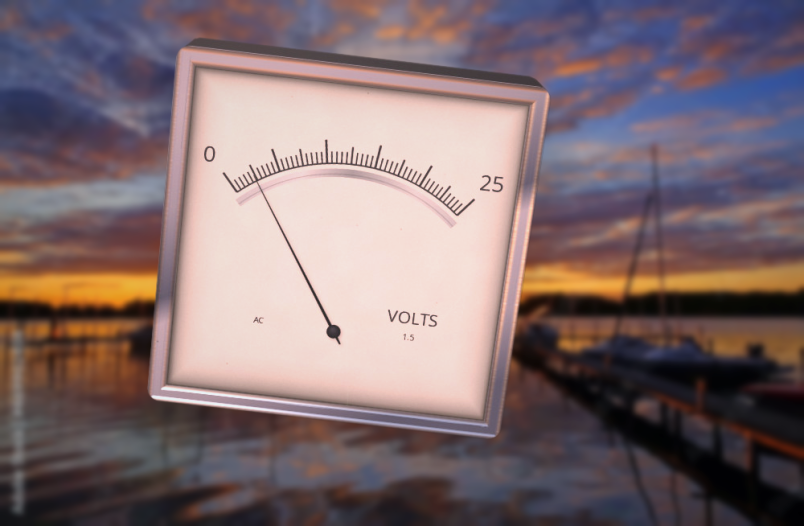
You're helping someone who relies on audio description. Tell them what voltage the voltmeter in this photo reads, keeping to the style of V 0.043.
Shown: V 2.5
